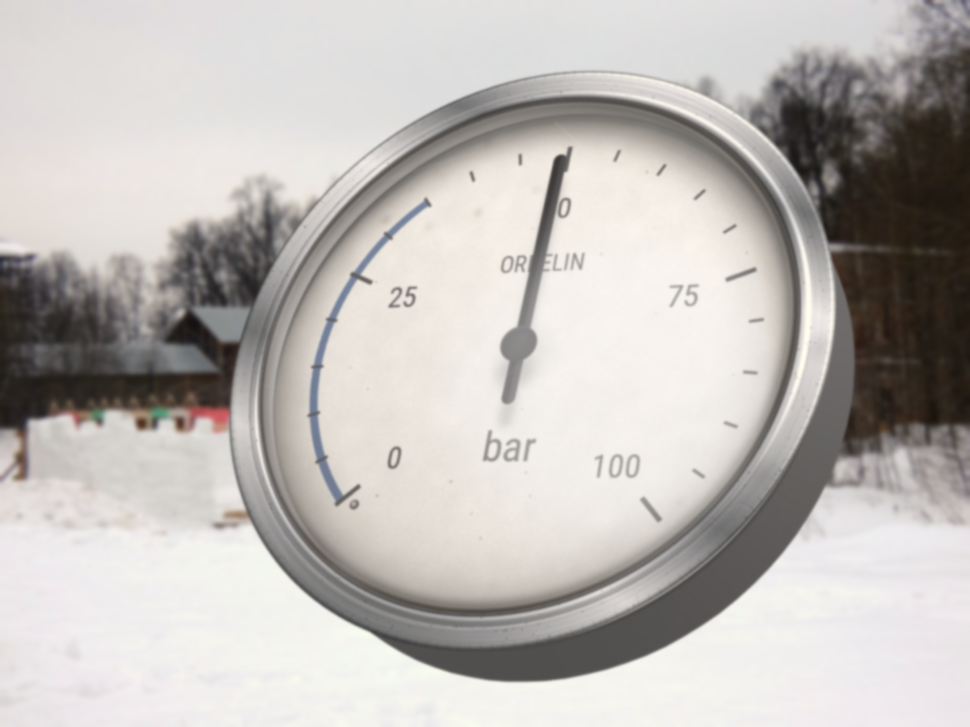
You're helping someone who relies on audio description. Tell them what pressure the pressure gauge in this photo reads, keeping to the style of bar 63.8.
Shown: bar 50
